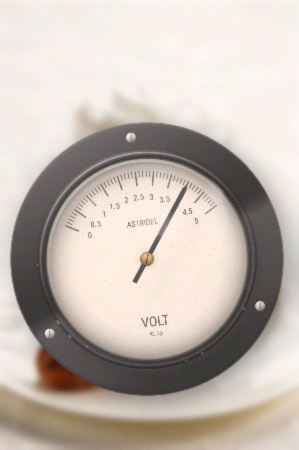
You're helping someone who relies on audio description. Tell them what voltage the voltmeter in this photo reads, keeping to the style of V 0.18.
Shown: V 4
